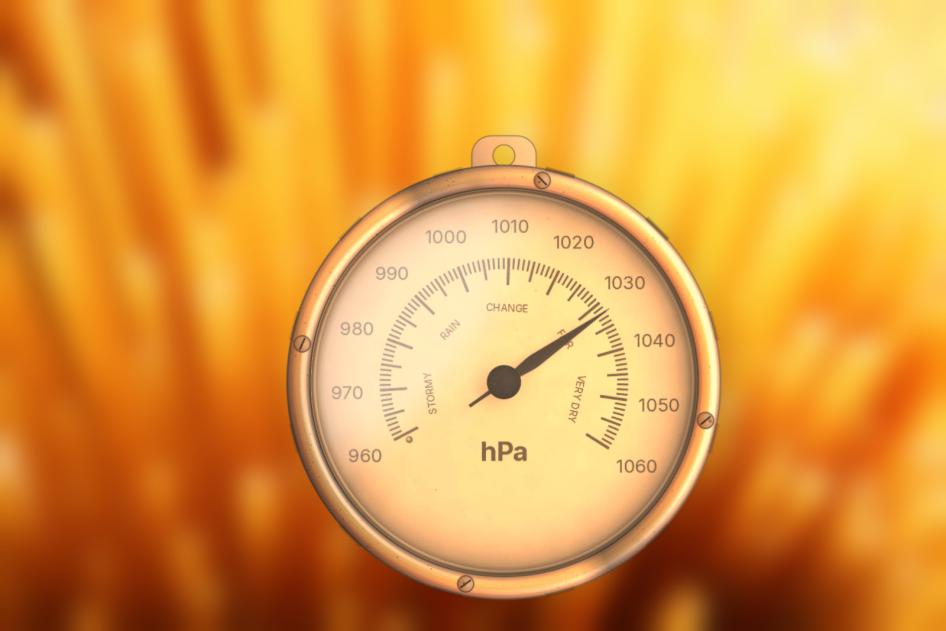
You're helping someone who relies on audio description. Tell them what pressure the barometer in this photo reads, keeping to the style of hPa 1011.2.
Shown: hPa 1032
